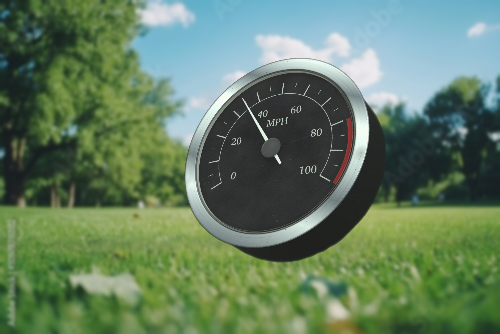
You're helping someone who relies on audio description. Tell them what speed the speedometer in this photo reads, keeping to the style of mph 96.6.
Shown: mph 35
